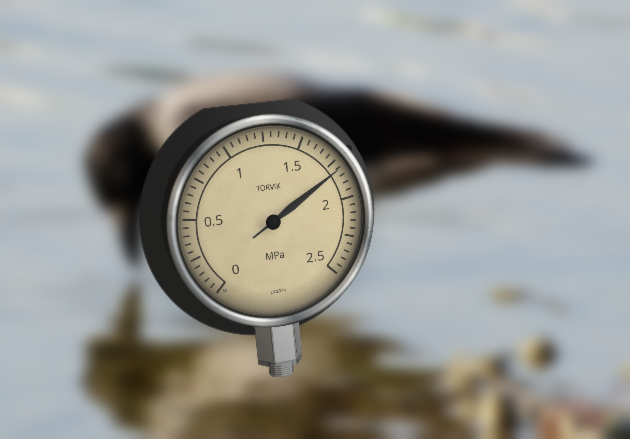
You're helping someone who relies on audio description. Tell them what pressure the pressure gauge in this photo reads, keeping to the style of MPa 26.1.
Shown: MPa 1.8
